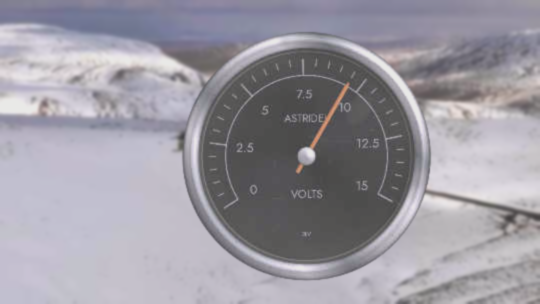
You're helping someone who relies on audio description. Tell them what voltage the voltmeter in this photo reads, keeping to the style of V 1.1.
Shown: V 9.5
